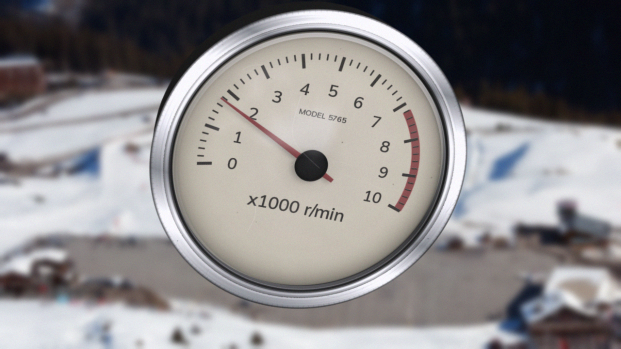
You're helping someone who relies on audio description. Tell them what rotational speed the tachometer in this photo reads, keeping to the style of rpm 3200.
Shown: rpm 1800
